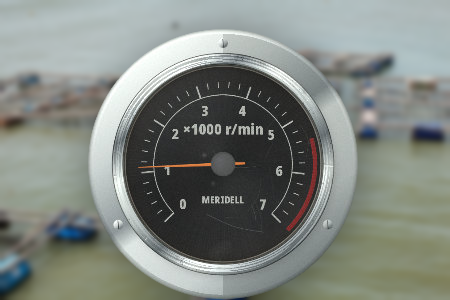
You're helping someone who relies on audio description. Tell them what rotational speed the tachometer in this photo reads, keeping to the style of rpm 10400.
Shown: rpm 1100
